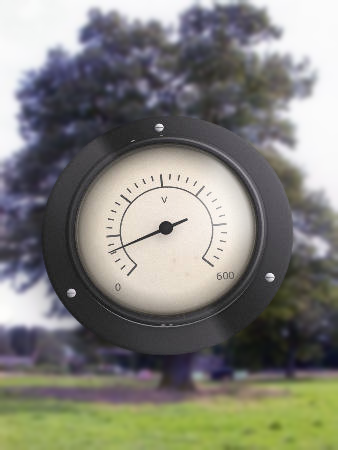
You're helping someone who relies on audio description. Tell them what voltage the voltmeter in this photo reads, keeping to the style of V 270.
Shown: V 60
